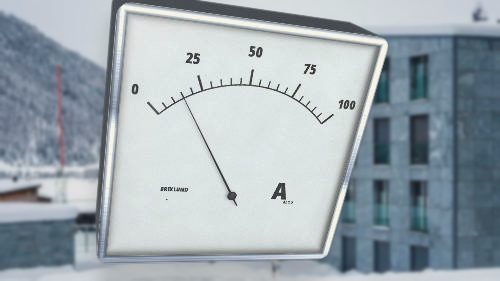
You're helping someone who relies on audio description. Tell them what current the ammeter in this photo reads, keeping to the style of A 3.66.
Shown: A 15
